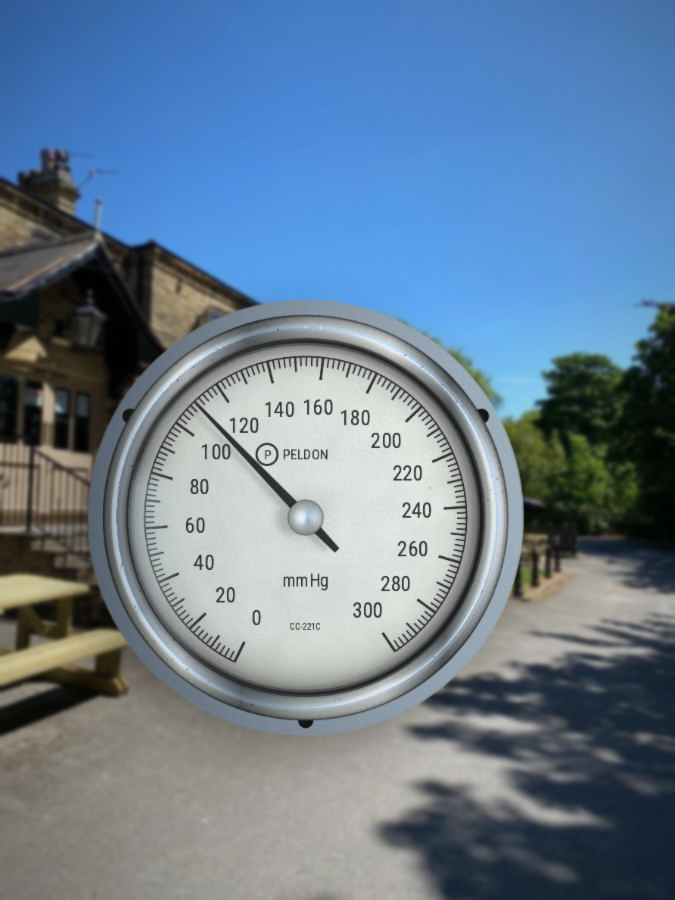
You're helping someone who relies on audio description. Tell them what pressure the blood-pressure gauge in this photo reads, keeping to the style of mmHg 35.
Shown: mmHg 110
